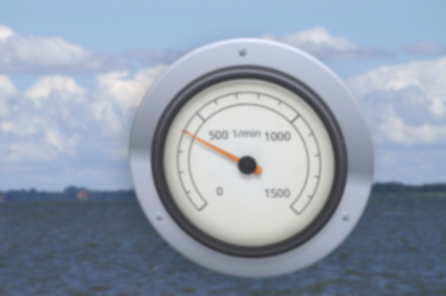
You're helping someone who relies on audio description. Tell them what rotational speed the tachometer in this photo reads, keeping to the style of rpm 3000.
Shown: rpm 400
